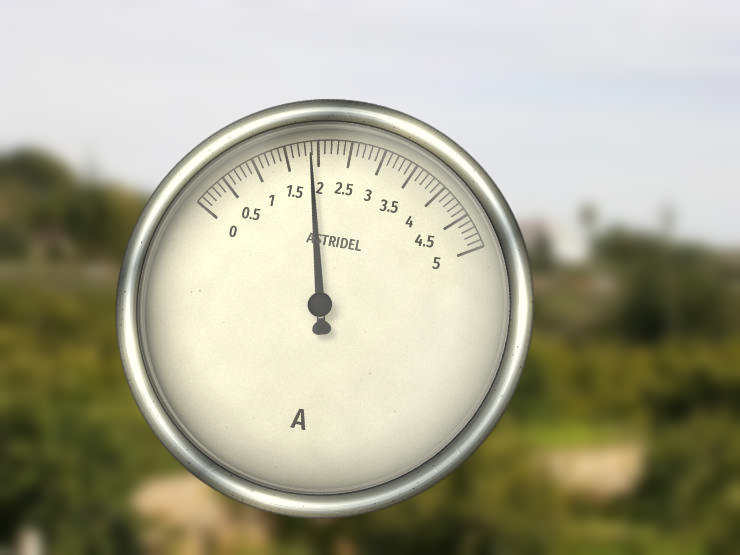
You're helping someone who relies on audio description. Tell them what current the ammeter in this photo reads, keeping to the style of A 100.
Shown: A 1.9
